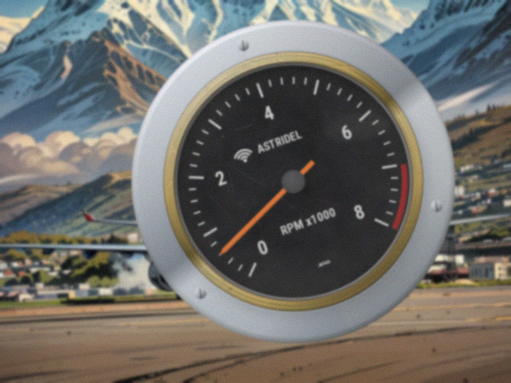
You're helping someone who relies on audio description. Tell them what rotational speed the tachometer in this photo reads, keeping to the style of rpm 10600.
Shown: rpm 600
